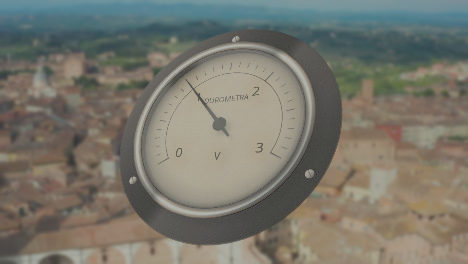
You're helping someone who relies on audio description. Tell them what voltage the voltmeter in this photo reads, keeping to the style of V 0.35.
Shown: V 1
